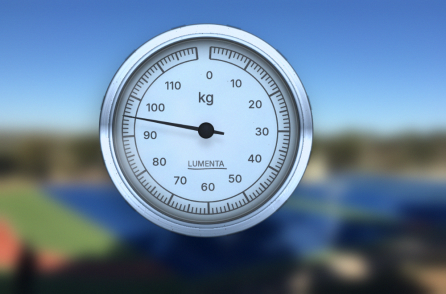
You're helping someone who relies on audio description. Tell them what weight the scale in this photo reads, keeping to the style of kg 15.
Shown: kg 95
